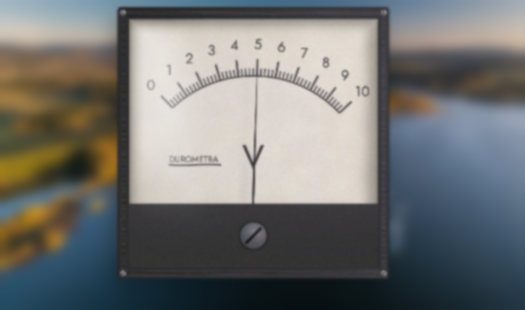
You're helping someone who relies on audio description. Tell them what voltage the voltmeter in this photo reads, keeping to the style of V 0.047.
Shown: V 5
